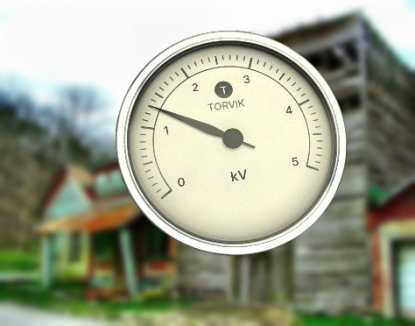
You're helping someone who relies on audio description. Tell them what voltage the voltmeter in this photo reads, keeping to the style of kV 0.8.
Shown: kV 1.3
